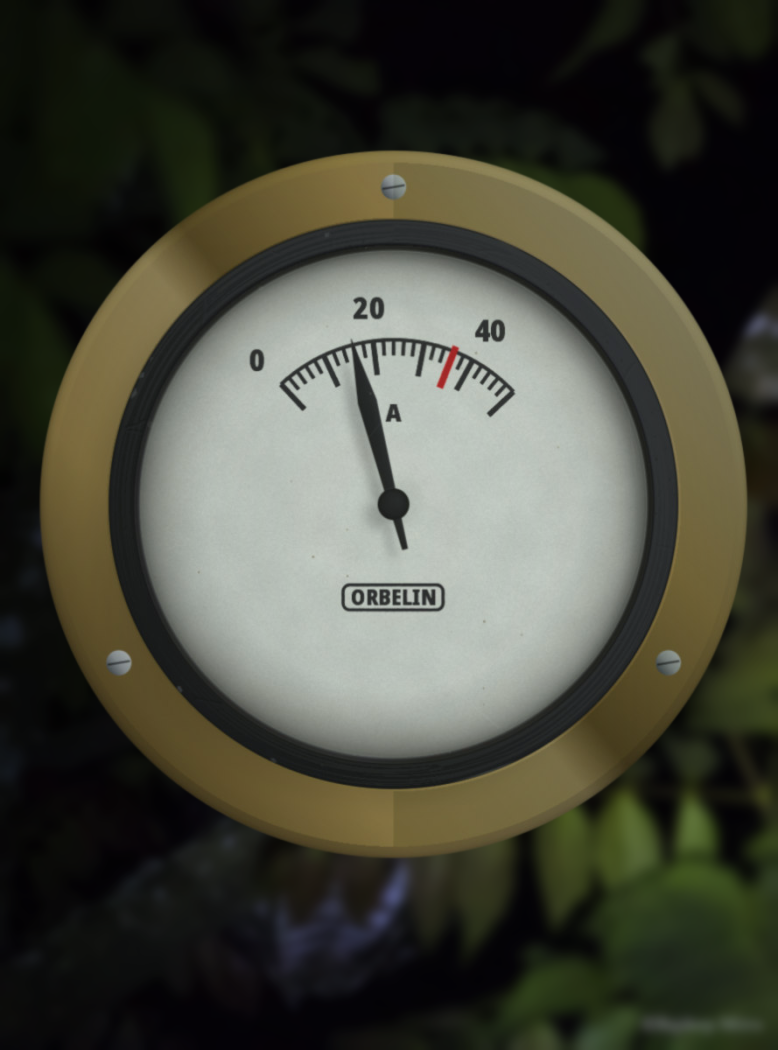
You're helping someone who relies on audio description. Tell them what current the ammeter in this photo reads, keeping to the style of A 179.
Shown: A 16
